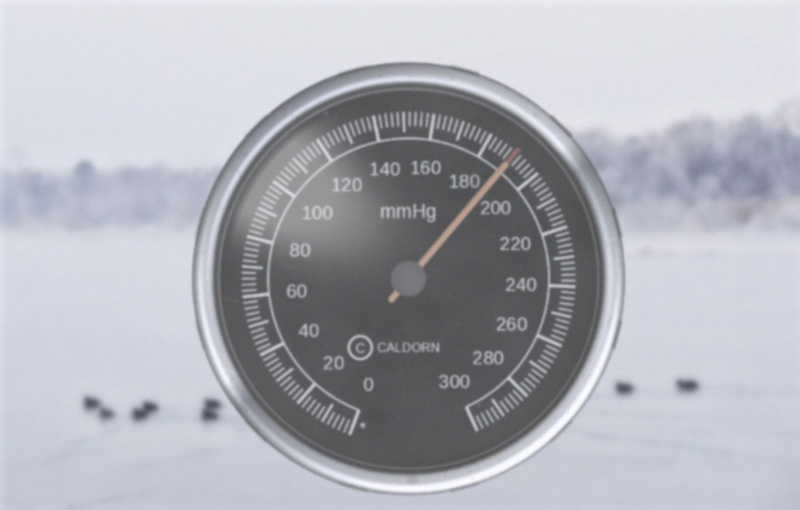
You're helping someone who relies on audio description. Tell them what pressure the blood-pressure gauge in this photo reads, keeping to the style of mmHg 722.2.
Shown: mmHg 190
